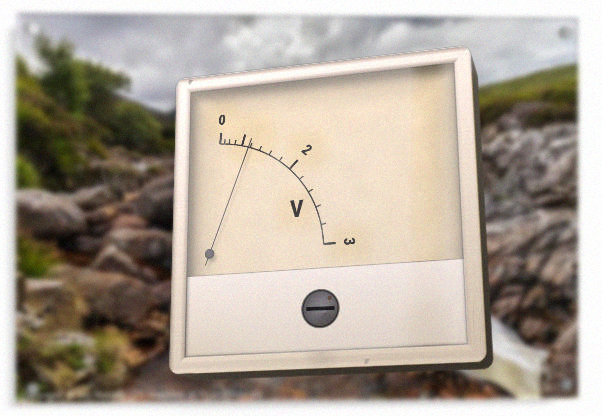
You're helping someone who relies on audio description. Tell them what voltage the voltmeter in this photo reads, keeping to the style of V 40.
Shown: V 1.2
